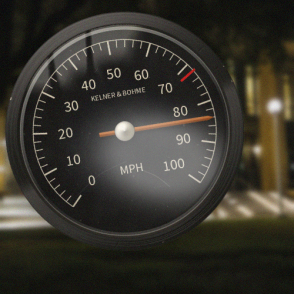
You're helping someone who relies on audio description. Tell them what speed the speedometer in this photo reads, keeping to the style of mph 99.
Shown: mph 84
